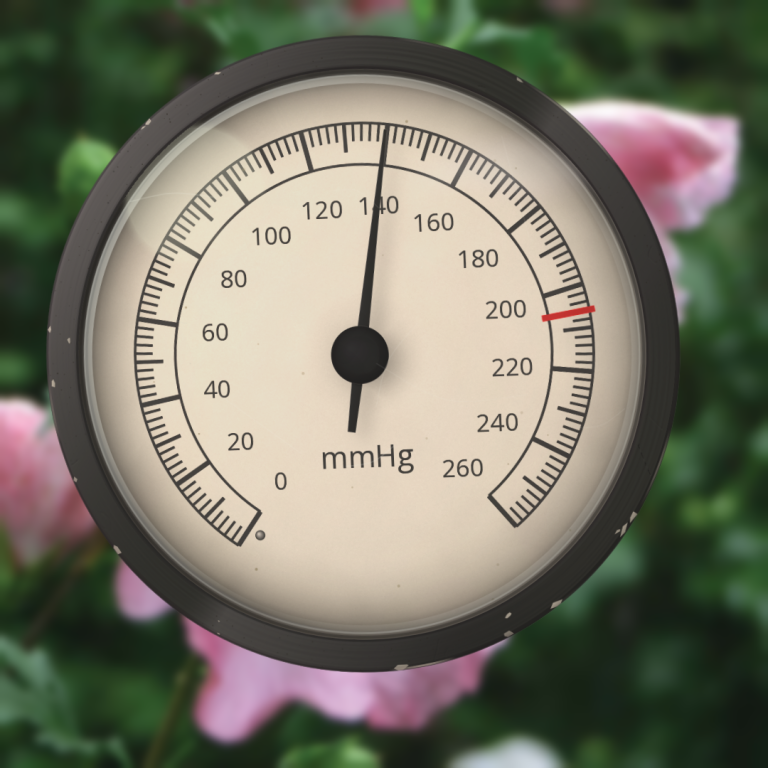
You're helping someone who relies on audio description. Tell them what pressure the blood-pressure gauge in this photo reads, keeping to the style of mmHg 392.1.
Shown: mmHg 140
